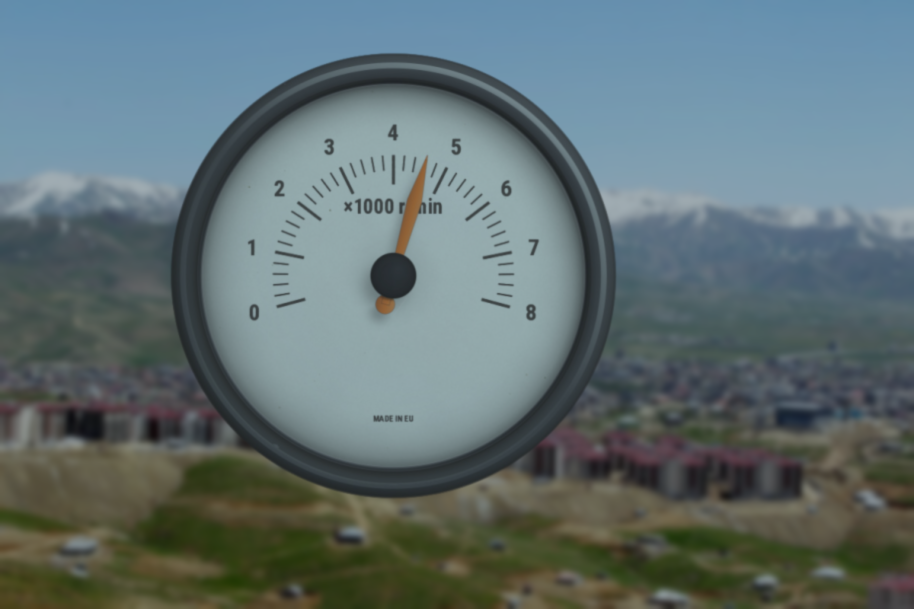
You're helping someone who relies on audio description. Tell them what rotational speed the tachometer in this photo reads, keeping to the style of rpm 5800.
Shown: rpm 4600
